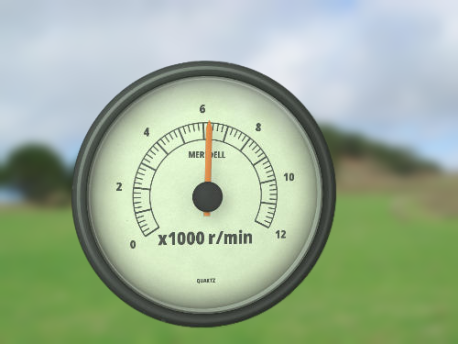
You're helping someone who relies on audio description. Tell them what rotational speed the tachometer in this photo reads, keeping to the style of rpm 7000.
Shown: rpm 6200
